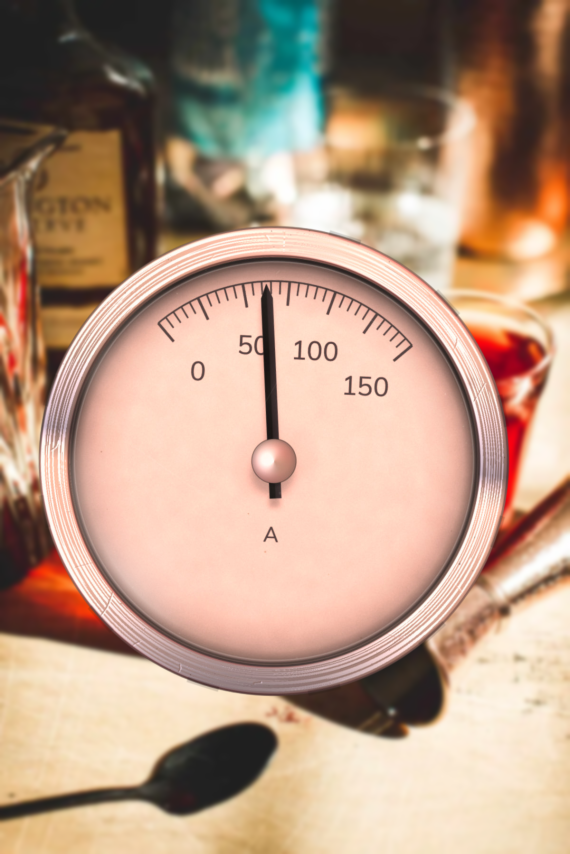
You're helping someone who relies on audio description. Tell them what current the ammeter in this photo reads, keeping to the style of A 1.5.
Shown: A 62.5
